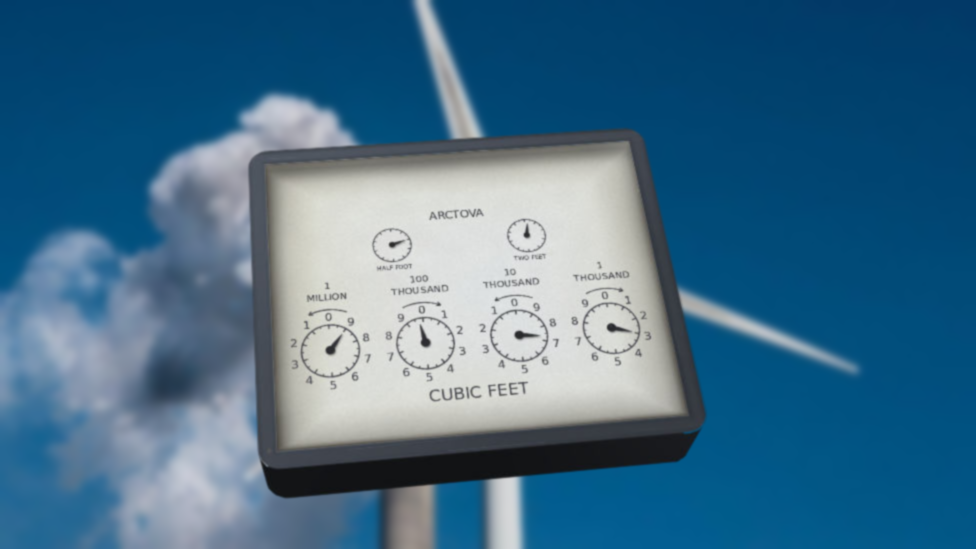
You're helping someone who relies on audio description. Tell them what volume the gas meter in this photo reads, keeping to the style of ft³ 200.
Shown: ft³ 897300
